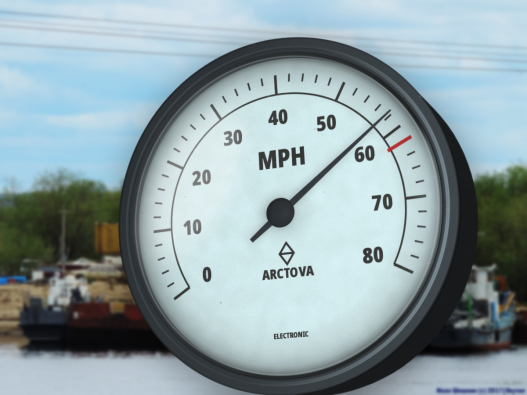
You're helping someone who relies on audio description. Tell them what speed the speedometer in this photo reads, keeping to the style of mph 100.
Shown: mph 58
